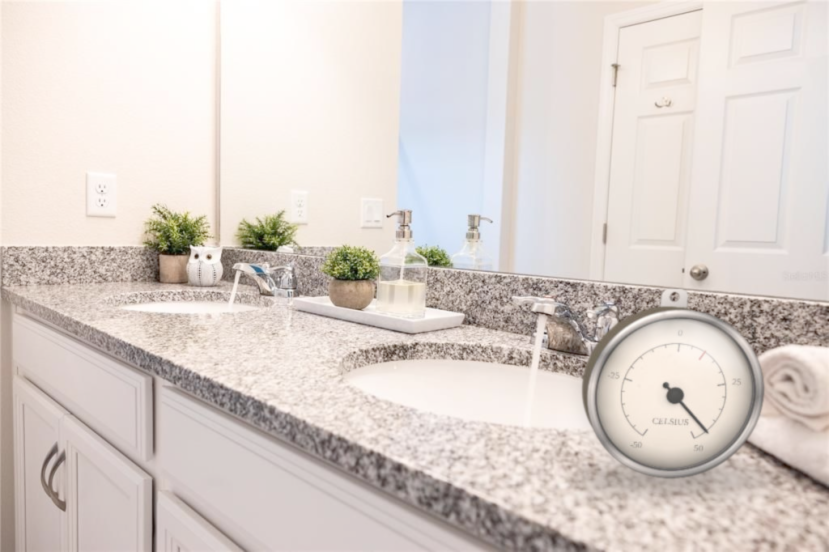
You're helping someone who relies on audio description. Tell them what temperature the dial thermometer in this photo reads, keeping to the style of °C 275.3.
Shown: °C 45
